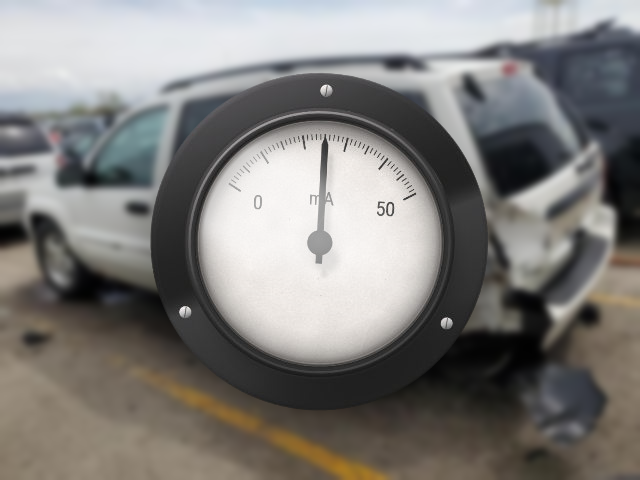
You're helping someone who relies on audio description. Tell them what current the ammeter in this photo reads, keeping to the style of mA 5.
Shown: mA 25
